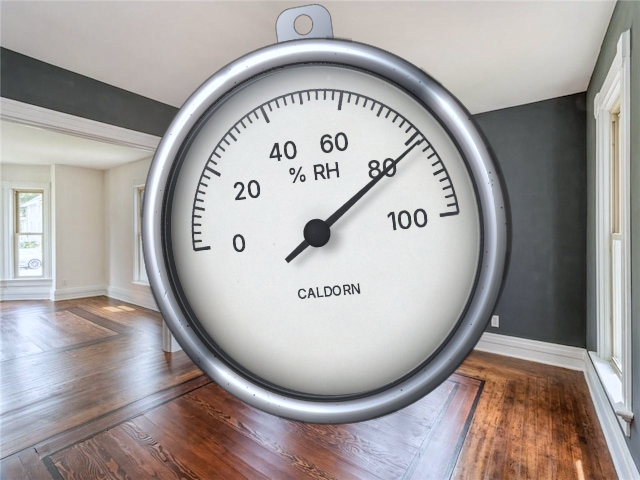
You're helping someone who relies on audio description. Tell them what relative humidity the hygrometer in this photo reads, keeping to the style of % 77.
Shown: % 82
